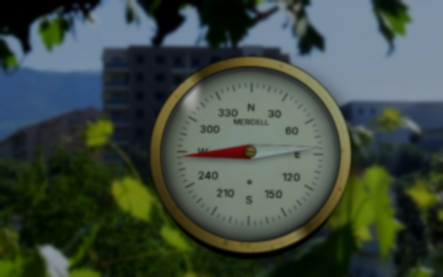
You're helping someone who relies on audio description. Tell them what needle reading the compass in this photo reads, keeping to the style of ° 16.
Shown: ° 265
